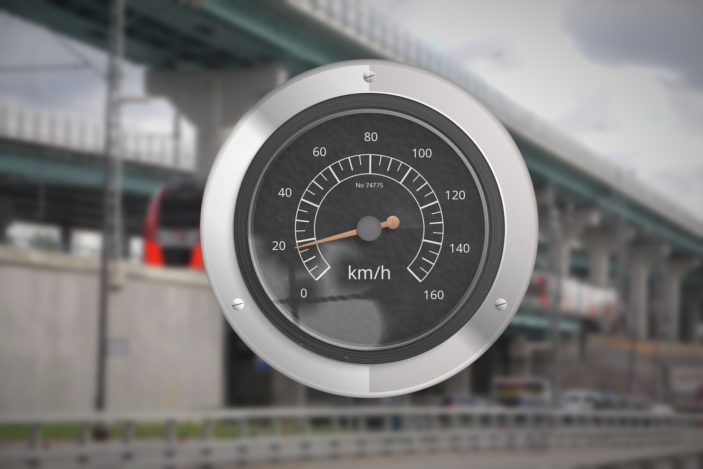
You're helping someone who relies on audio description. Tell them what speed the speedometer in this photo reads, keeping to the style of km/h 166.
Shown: km/h 17.5
